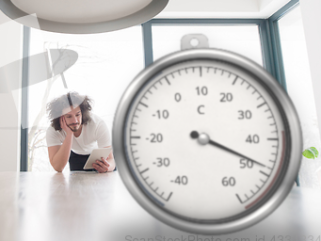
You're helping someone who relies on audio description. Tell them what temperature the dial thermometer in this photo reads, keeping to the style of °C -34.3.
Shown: °C 48
